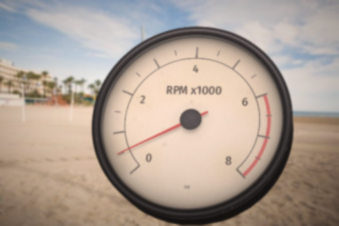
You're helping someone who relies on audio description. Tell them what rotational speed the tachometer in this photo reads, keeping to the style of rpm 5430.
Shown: rpm 500
